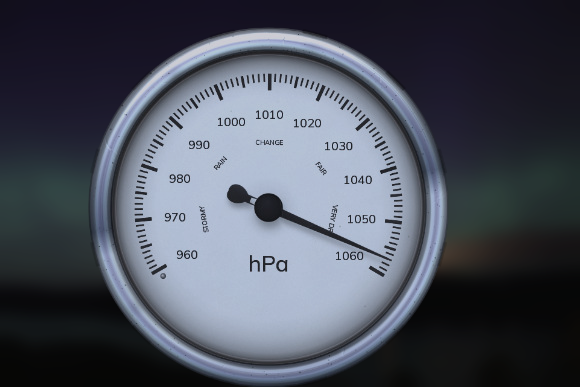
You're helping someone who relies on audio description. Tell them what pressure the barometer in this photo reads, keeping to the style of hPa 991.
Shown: hPa 1057
